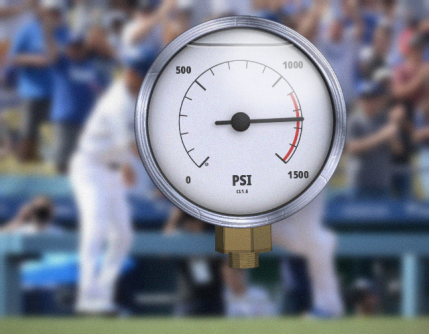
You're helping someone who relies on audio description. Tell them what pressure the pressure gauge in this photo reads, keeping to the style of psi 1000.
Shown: psi 1250
